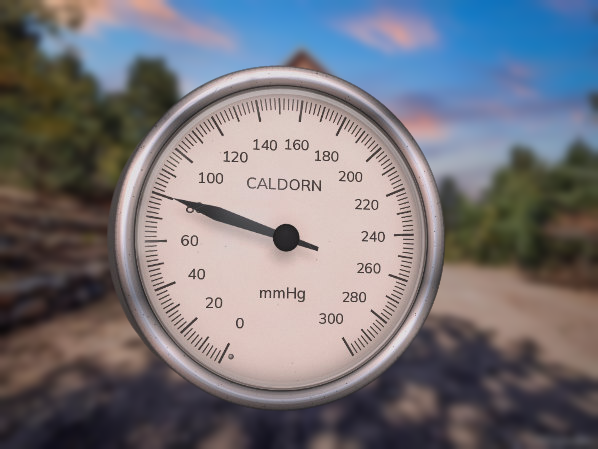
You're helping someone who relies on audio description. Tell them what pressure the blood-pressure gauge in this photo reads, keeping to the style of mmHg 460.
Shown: mmHg 80
